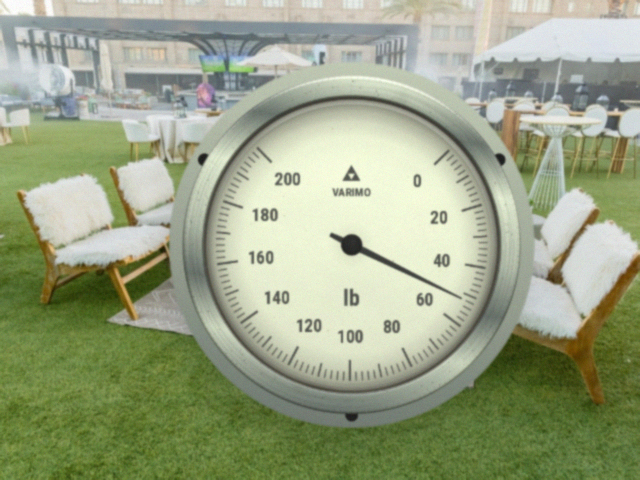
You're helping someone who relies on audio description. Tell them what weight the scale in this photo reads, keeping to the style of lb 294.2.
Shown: lb 52
